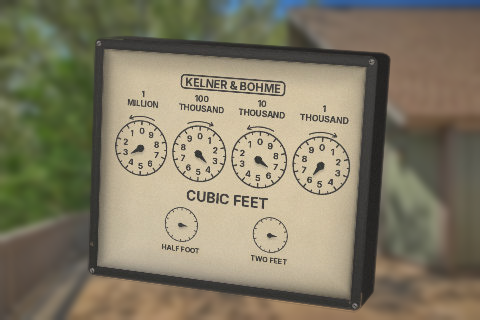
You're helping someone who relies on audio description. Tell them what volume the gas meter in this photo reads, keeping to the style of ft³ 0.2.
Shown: ft³ 336600
